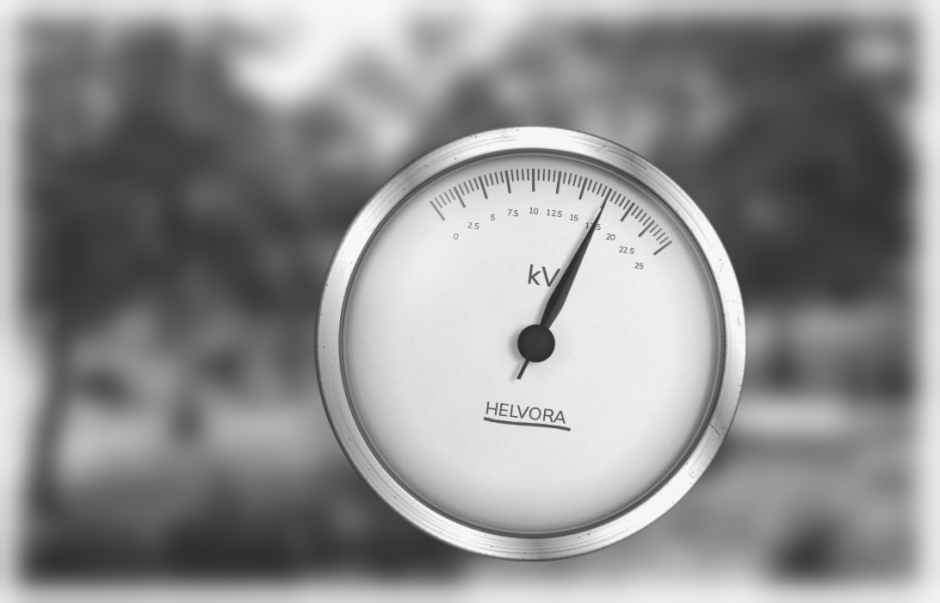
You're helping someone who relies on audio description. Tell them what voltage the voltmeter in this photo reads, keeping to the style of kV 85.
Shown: kV 17.5
